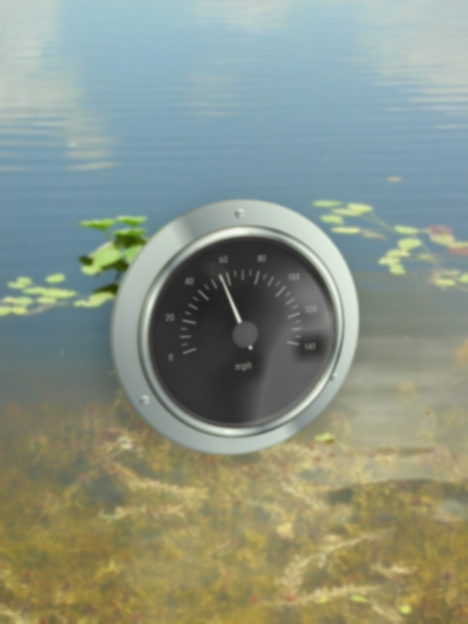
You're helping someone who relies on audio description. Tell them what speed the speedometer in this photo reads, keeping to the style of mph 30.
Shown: mph 55
